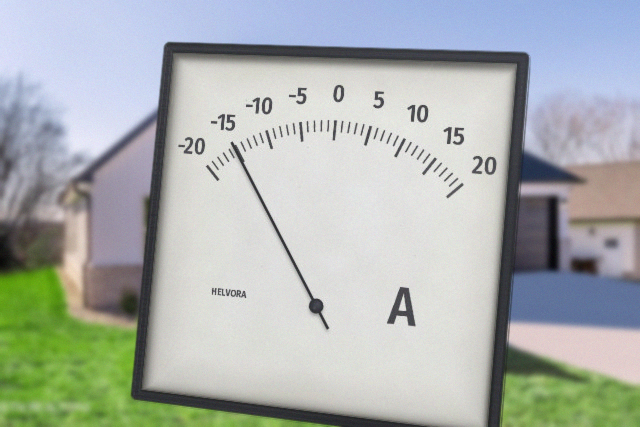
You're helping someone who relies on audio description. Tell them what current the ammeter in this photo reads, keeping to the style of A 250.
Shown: A -15
